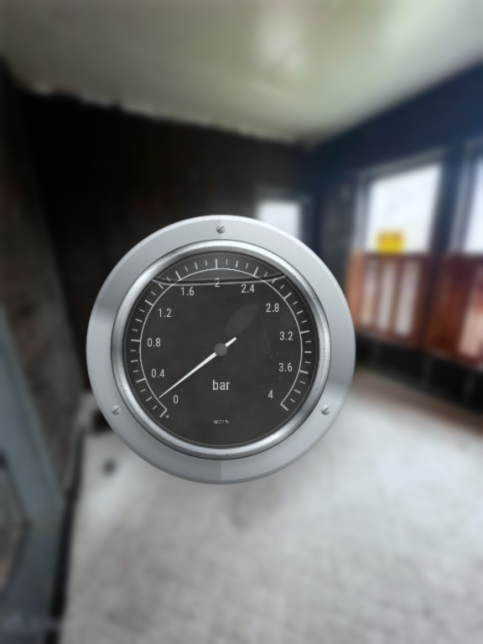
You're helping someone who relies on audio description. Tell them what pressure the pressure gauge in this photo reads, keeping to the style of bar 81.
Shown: bar 0.15
